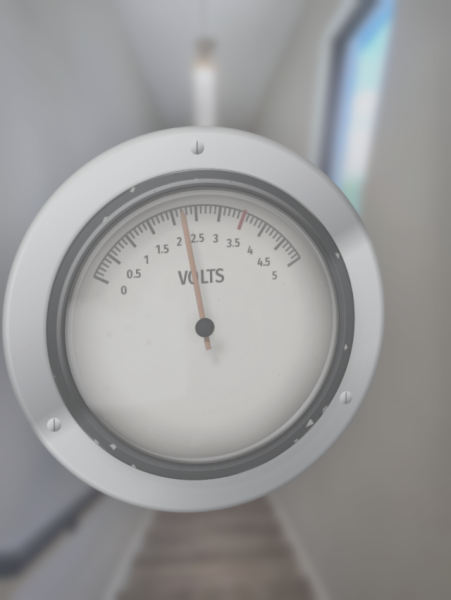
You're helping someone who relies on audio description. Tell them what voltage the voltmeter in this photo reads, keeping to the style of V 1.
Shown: V 2.2
